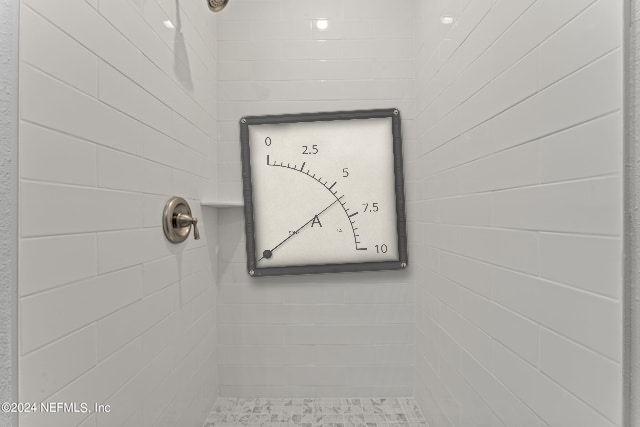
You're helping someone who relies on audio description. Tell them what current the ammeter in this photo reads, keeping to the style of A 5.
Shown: A 6
